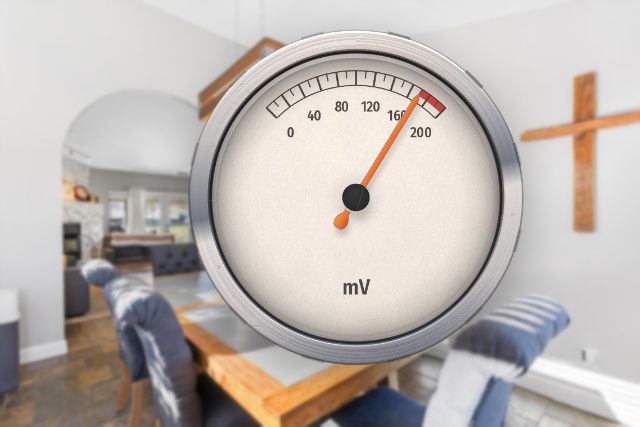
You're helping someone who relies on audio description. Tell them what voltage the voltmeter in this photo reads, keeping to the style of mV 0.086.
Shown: mV 170
